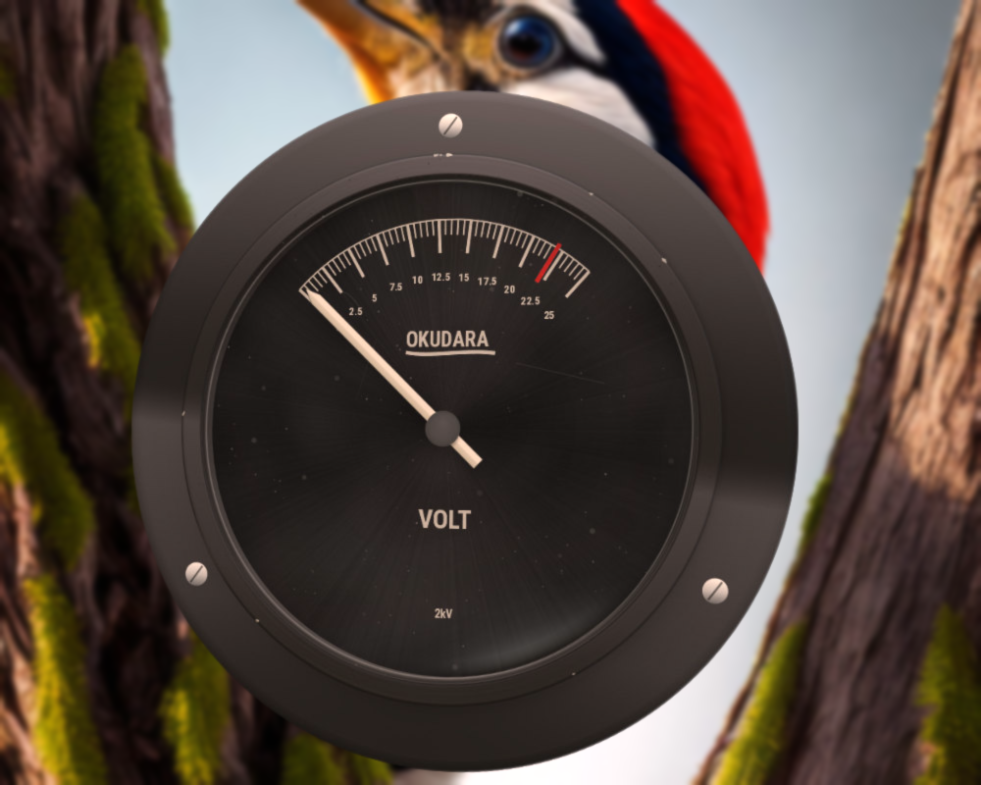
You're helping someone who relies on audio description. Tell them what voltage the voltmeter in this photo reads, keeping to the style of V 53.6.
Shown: V 0.5
